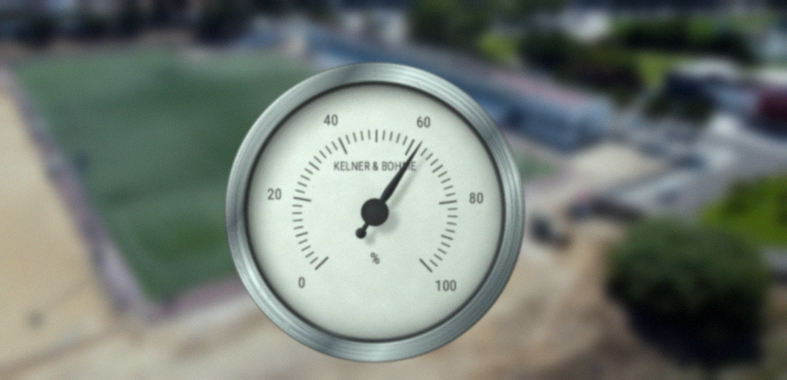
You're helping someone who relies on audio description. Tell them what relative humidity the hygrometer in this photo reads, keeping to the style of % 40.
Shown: % 62
